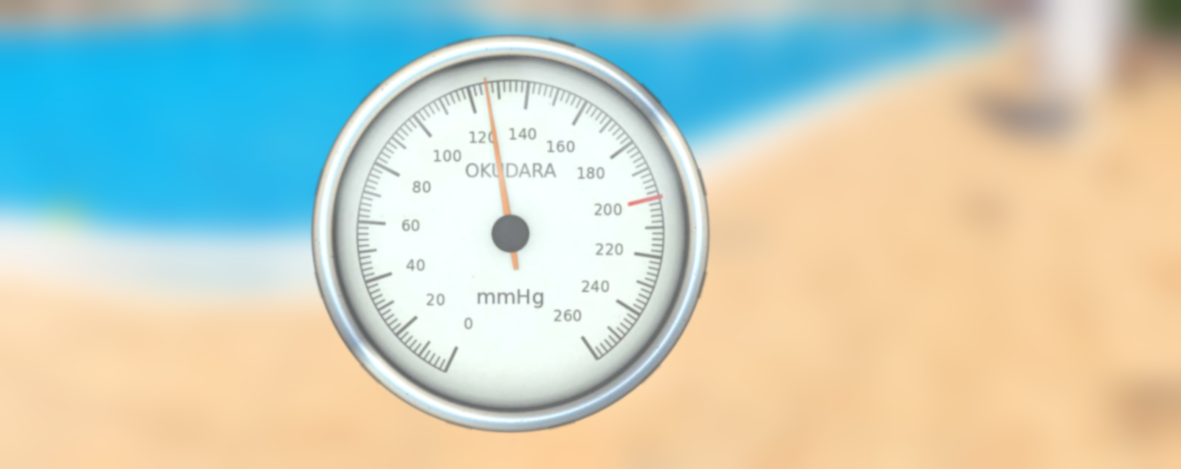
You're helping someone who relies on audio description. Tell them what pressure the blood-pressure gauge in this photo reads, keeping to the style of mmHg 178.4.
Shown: mmHg 126
